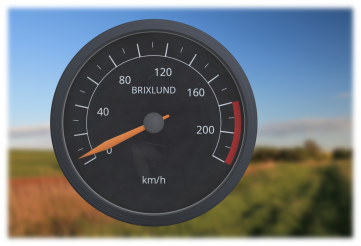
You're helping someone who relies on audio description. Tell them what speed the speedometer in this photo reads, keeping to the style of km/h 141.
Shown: km/h 5
